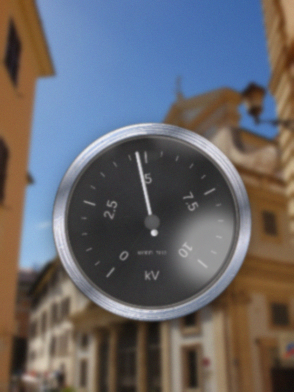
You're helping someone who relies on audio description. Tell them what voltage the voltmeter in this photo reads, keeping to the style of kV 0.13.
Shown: kV 4.75
